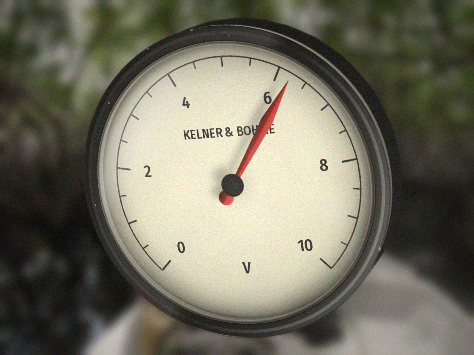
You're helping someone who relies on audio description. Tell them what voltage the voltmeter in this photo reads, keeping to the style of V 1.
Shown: V 6.25
